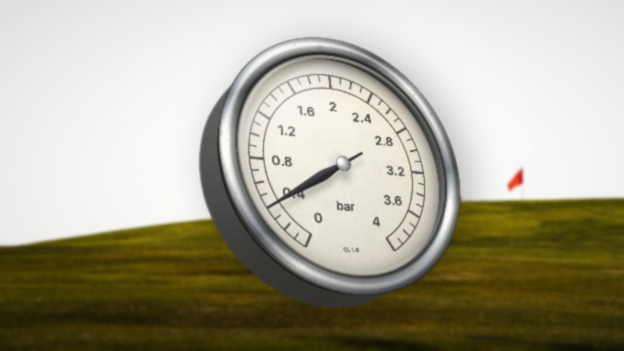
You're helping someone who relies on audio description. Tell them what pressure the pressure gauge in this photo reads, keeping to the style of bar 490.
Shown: bar 0.4
